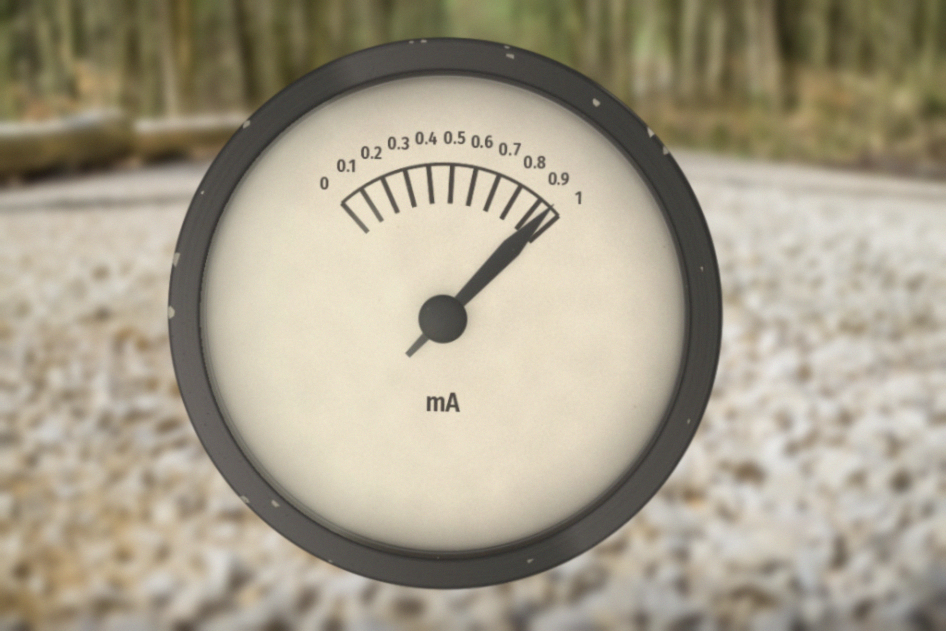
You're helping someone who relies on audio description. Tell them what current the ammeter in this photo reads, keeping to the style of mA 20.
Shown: mA 0.95
